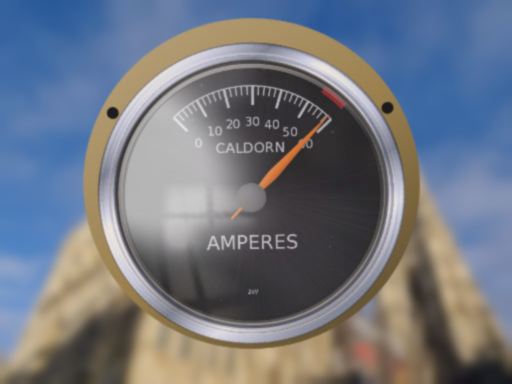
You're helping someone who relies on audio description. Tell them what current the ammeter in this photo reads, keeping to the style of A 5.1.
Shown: A 58
